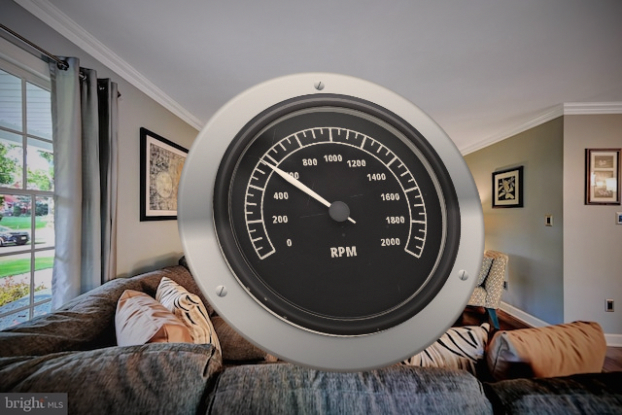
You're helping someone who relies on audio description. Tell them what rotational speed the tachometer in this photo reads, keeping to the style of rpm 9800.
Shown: rpm 550
